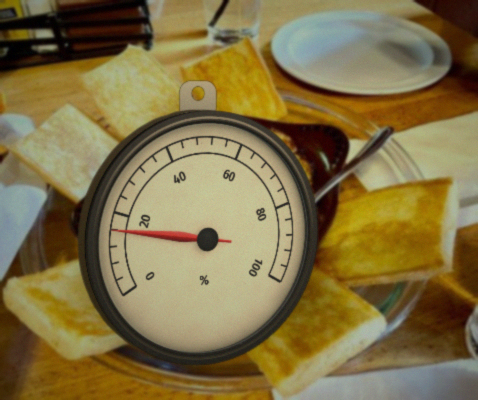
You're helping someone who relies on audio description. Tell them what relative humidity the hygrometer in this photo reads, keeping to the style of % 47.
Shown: % 16
